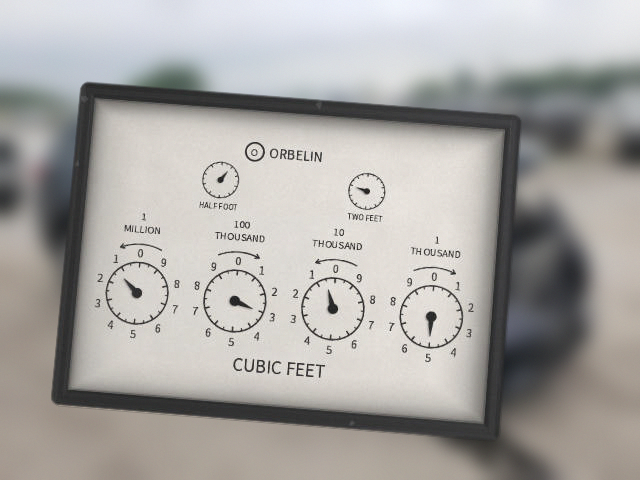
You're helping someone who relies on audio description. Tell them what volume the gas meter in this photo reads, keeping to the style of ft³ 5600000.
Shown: ft³ 130500
